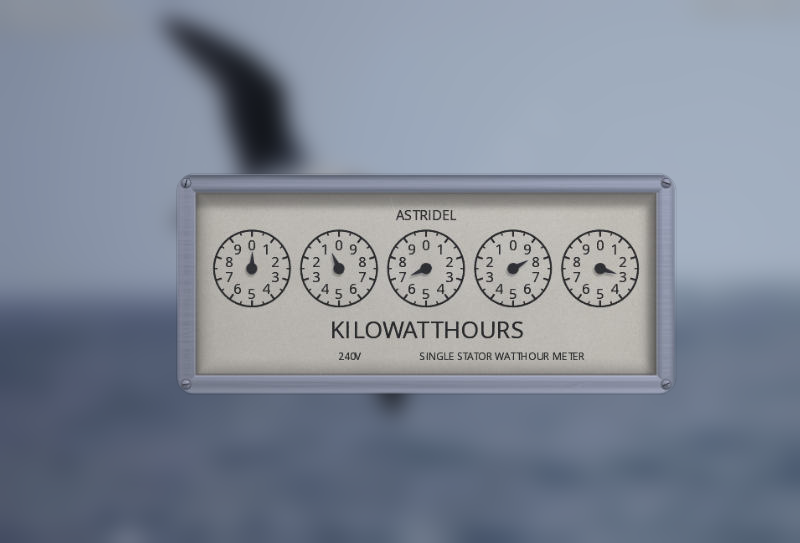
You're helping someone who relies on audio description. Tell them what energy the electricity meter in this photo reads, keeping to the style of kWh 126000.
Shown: kWh 683
